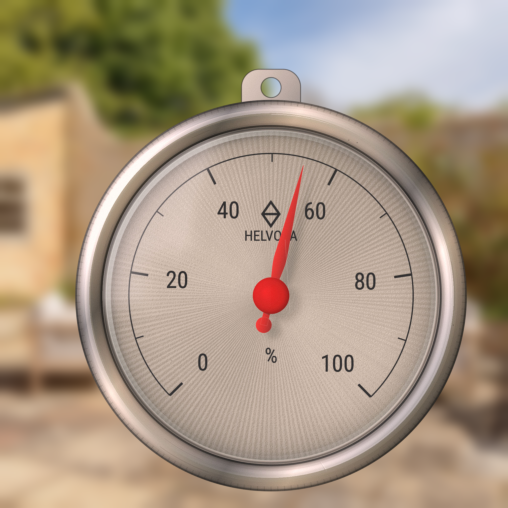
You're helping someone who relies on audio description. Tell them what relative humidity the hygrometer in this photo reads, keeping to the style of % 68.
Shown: % 55
